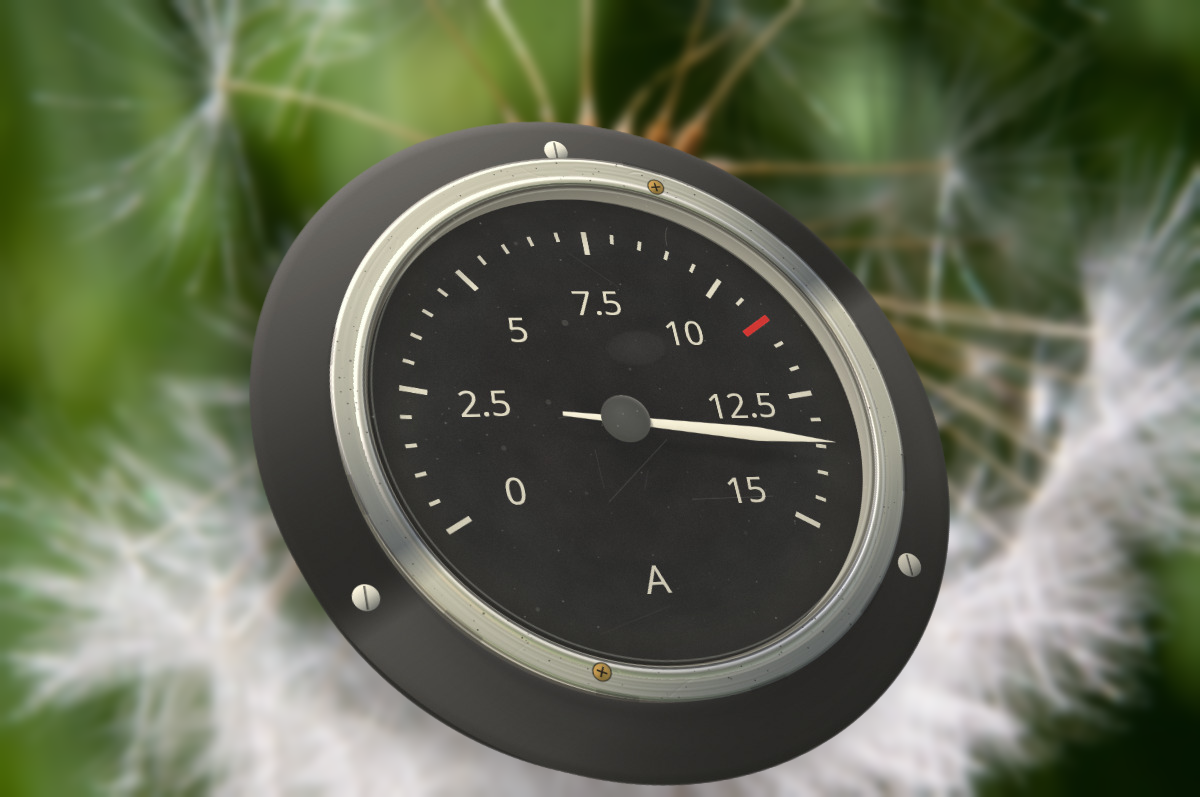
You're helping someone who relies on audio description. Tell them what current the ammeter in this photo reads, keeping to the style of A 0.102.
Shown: A 13.5
